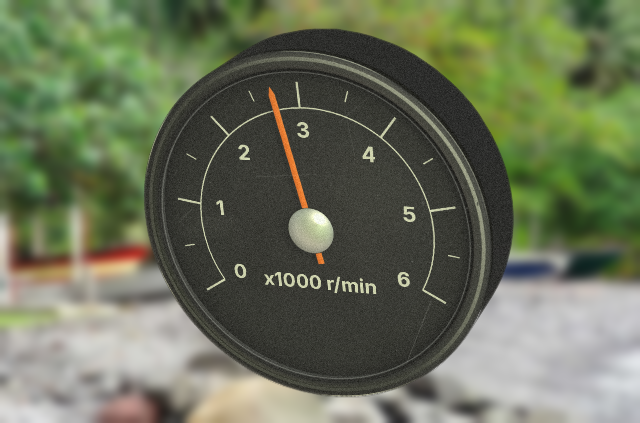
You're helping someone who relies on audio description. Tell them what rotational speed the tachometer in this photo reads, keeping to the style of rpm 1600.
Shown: rpm 2750
